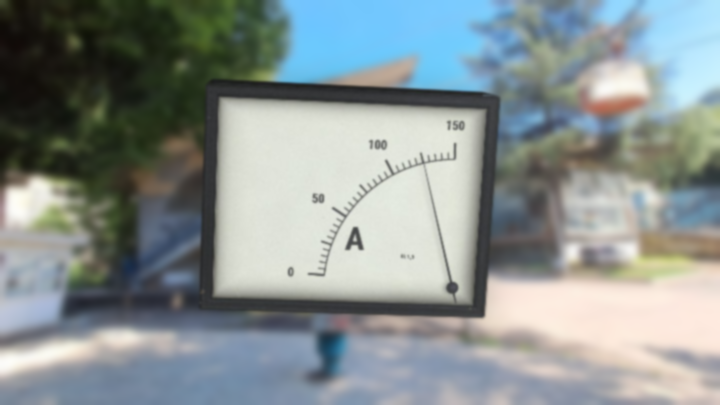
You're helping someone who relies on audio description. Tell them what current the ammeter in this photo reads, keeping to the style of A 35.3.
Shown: A 125
